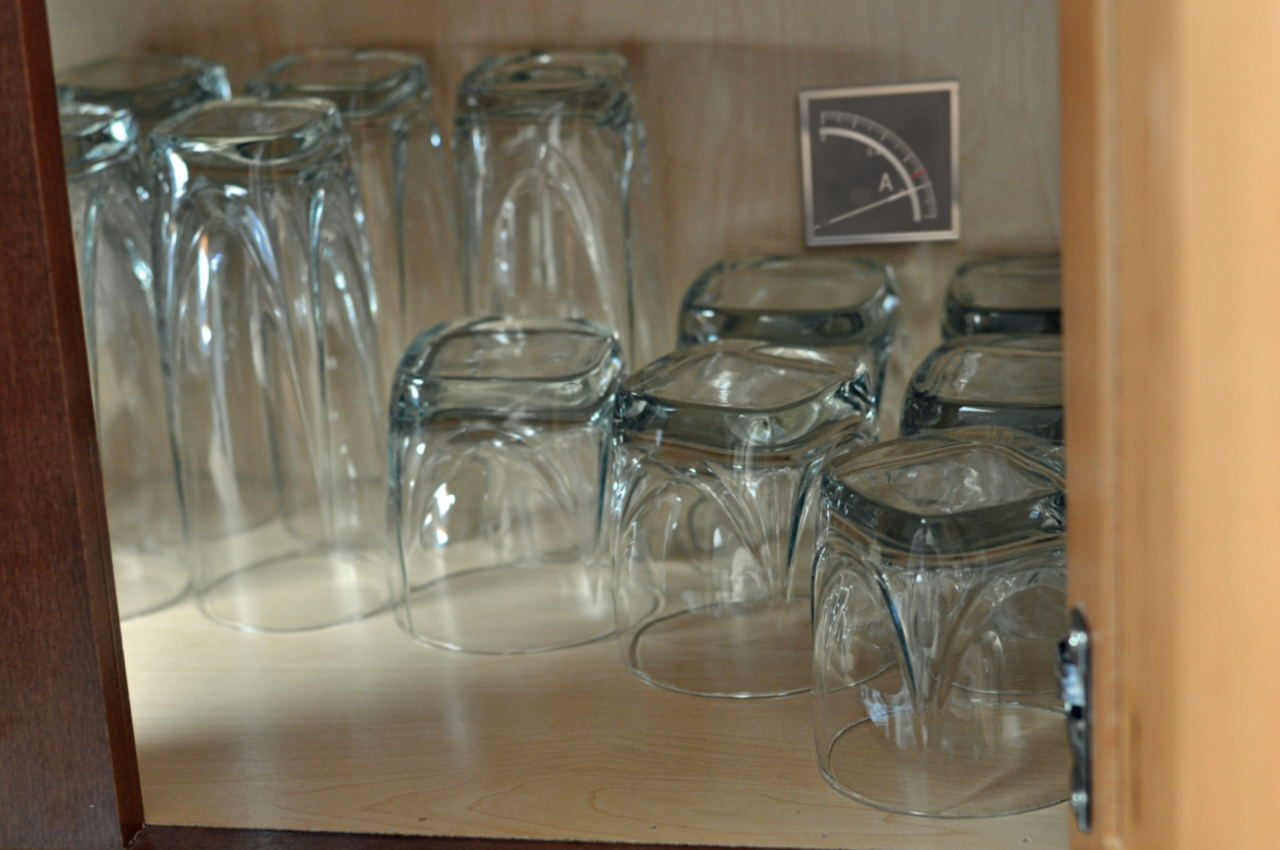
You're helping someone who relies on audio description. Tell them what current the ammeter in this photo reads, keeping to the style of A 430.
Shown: A 0.8
